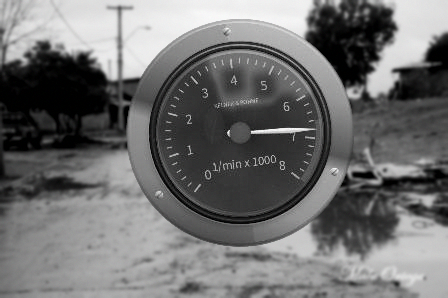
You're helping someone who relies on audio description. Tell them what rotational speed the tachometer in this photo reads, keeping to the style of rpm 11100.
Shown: rpm 6800
